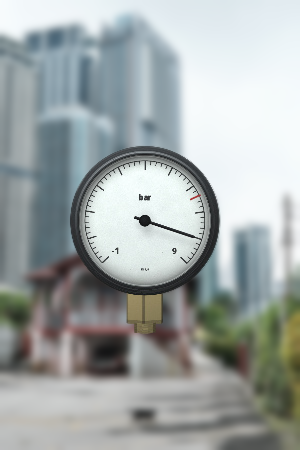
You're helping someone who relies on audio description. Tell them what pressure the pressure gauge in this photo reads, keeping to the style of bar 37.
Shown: bar 8
